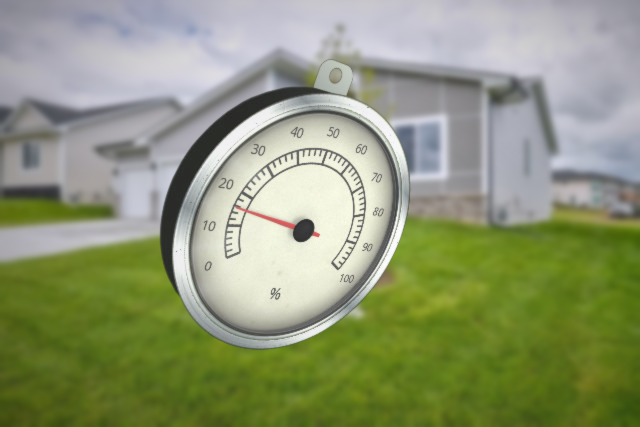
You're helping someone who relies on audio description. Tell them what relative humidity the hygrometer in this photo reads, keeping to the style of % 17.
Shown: % 16
